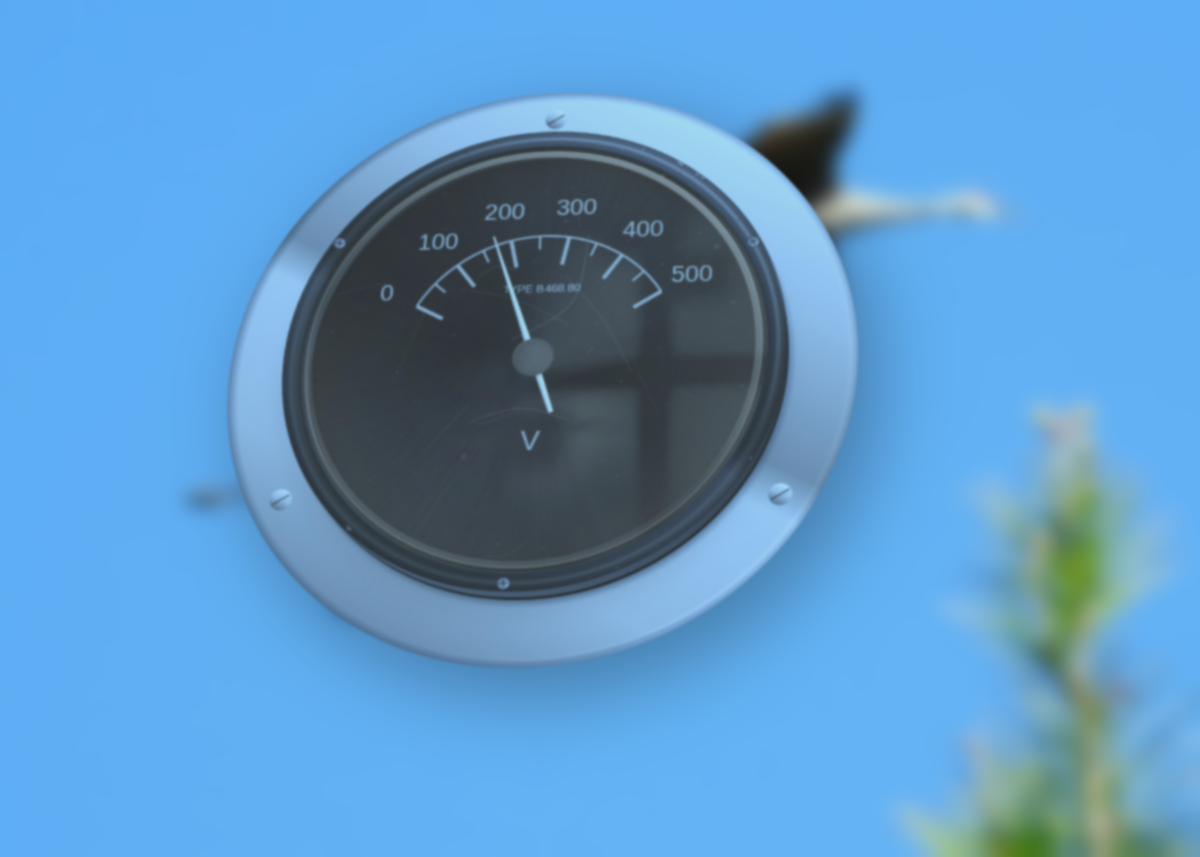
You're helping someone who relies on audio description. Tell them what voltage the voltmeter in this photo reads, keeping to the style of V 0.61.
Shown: V 175
